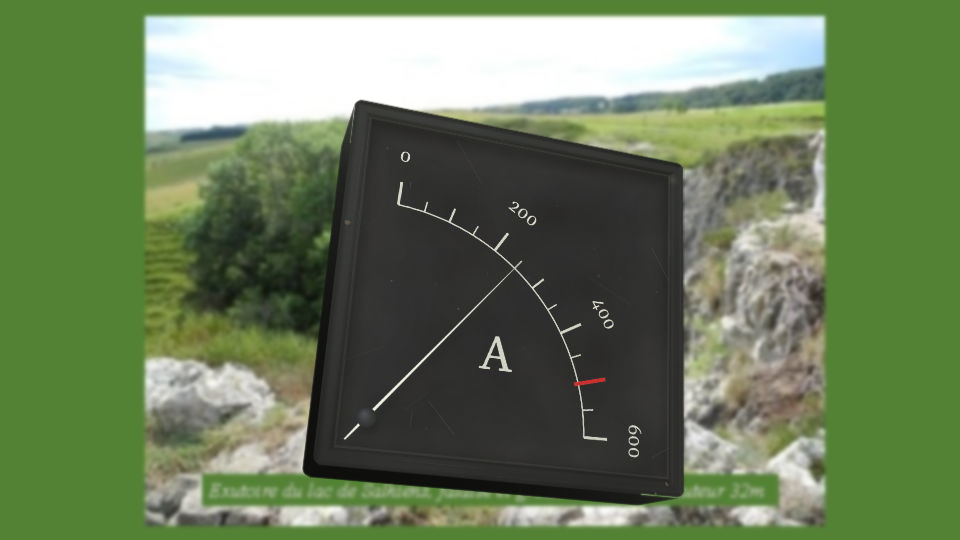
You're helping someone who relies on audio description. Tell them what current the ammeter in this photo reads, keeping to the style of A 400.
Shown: A 250
